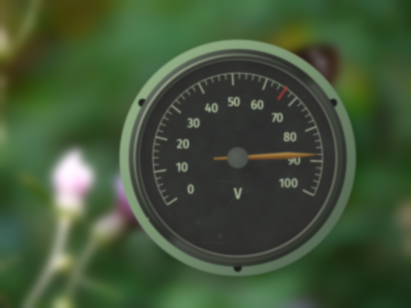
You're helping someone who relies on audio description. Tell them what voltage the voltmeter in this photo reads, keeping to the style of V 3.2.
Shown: V 88
